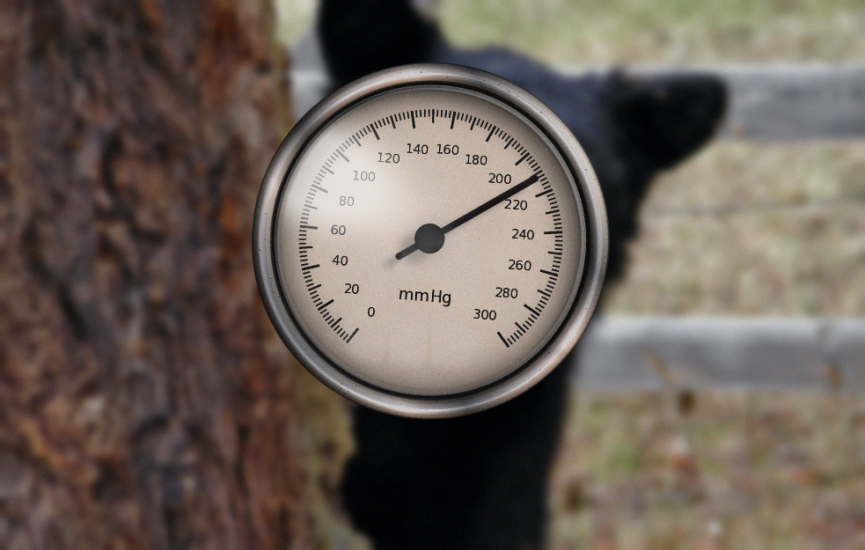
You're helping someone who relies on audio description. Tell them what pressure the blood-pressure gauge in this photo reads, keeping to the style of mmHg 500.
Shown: mmHg 212
